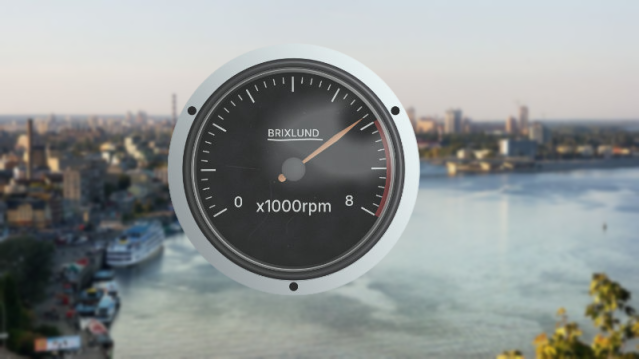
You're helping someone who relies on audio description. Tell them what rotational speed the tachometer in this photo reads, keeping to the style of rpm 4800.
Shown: rpm 5800
